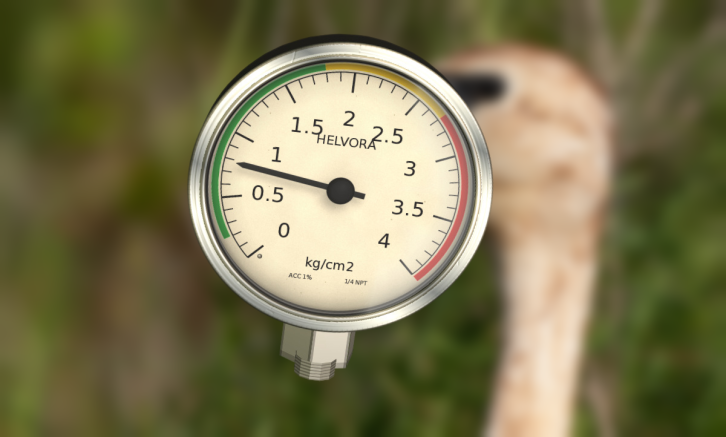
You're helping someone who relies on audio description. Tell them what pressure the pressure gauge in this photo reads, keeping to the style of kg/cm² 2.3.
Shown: kg/cm² 0.8
